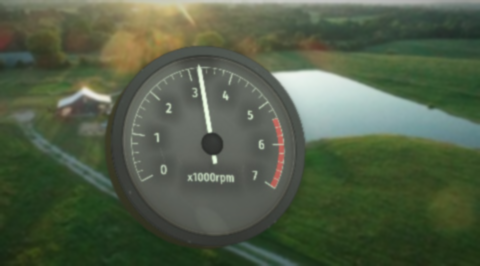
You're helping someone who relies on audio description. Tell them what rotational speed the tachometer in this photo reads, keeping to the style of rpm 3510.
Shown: rpm 3200
